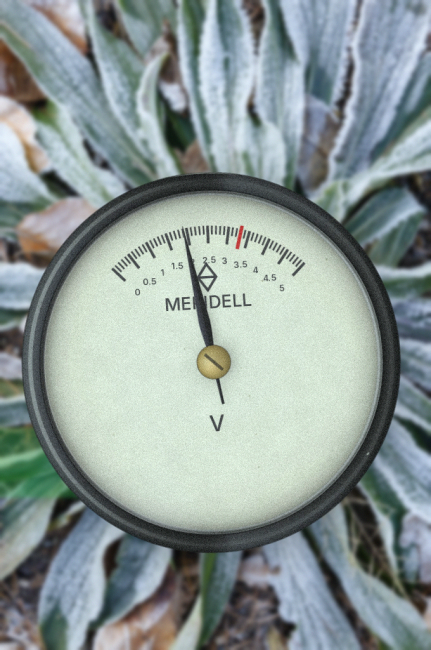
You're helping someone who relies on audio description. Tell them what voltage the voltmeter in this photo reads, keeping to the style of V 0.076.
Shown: V 1.9
